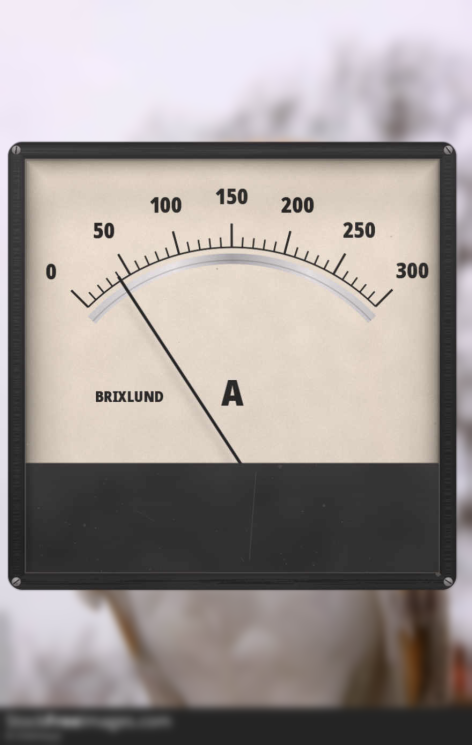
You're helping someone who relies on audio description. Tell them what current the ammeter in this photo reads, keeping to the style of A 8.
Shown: A 40
